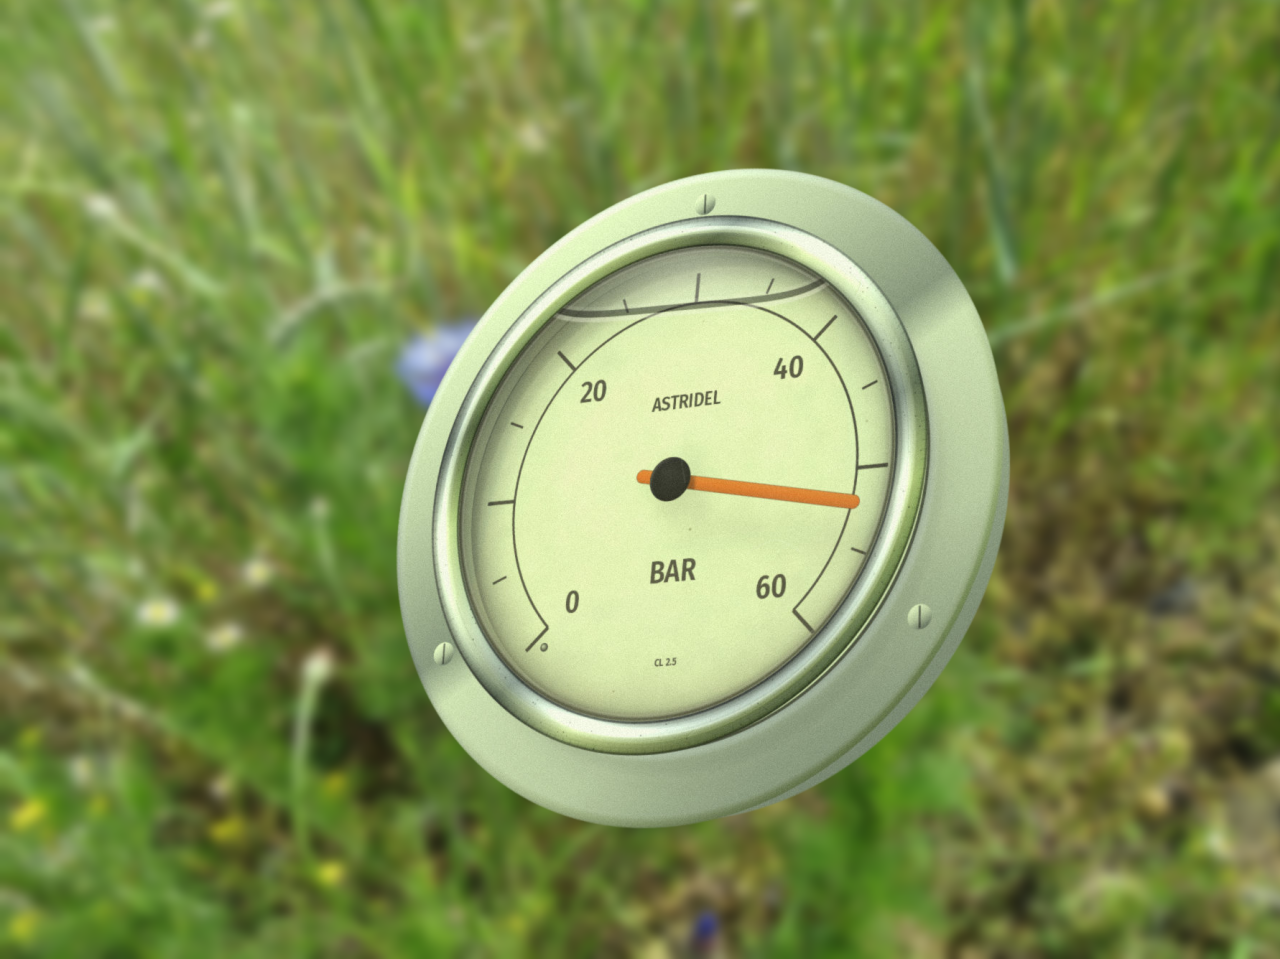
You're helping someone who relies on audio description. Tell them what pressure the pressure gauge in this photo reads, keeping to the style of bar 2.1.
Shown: bar 52.5
